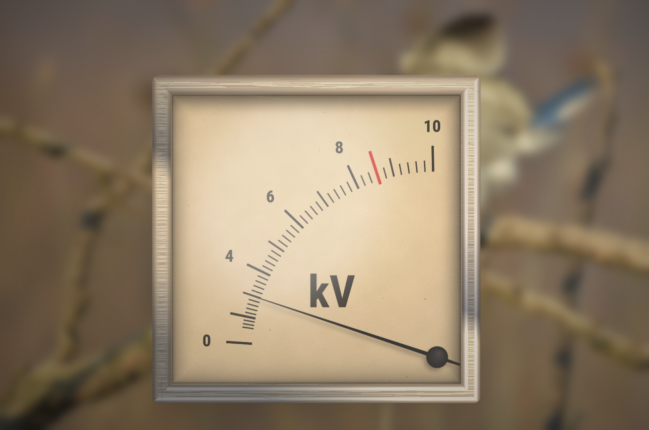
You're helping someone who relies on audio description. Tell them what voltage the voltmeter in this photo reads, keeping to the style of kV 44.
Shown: kV 3
